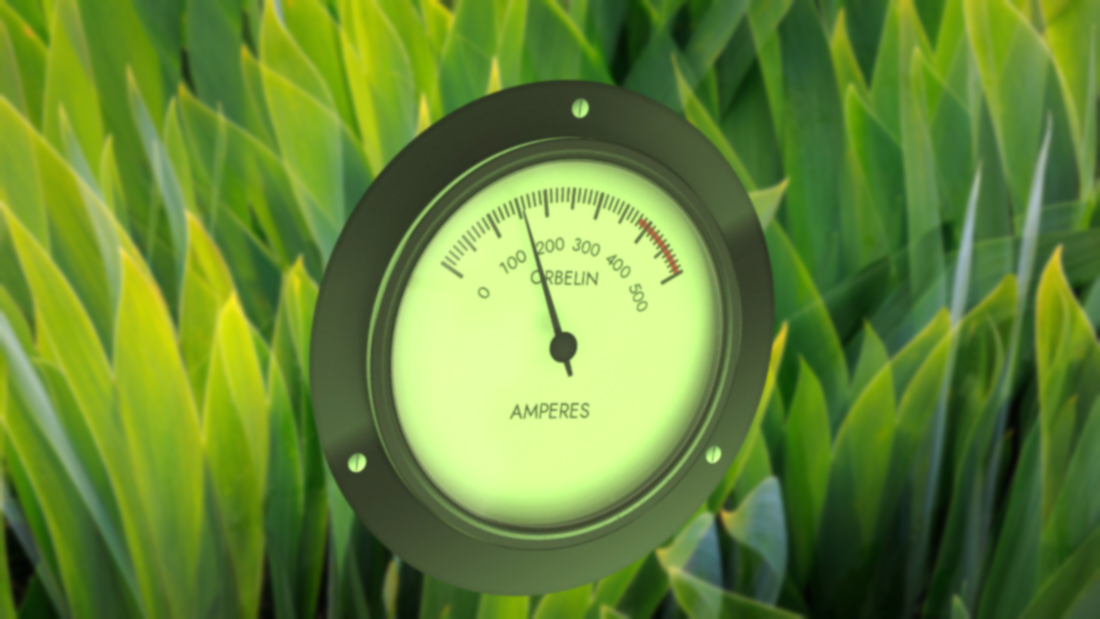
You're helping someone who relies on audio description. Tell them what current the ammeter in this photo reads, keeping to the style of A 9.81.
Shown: A 150
